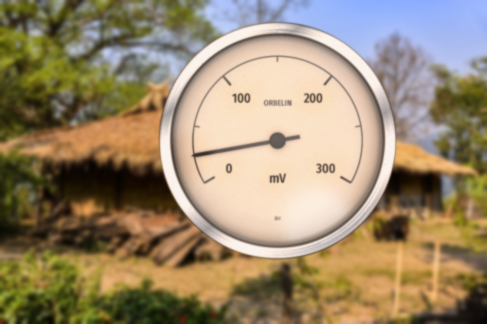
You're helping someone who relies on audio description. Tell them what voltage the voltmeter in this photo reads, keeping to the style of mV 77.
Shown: mV 25
